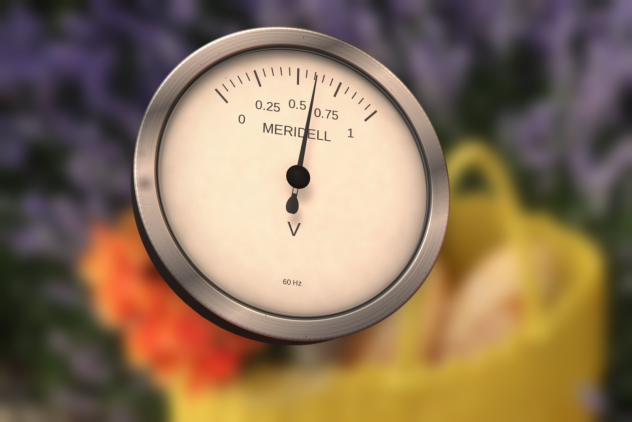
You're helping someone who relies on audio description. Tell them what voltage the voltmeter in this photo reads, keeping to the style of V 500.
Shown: V 0.6
